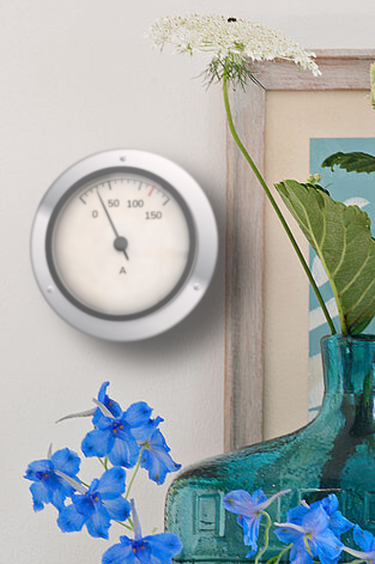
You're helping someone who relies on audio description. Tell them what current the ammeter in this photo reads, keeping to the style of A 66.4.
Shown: A 30
